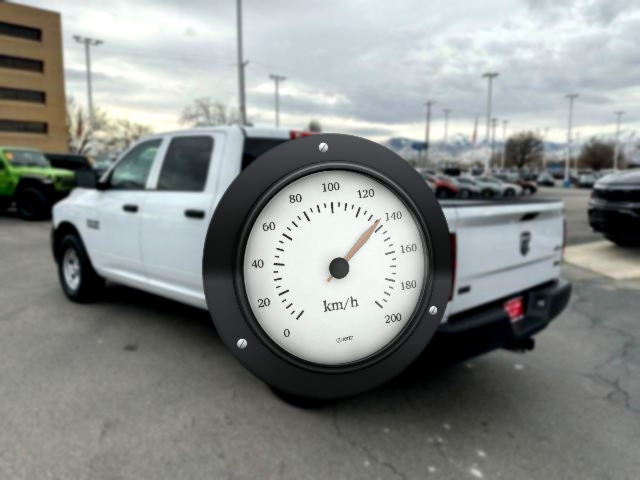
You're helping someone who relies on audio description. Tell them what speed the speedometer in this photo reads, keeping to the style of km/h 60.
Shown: km/h 135
